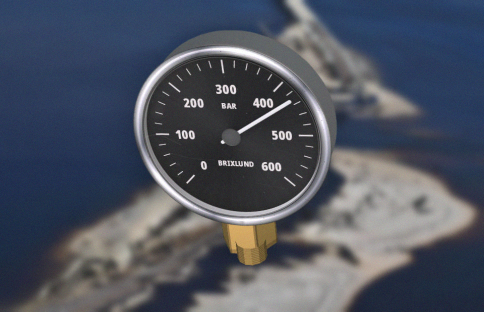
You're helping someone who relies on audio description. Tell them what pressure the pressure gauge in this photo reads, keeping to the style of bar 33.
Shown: bar 430
